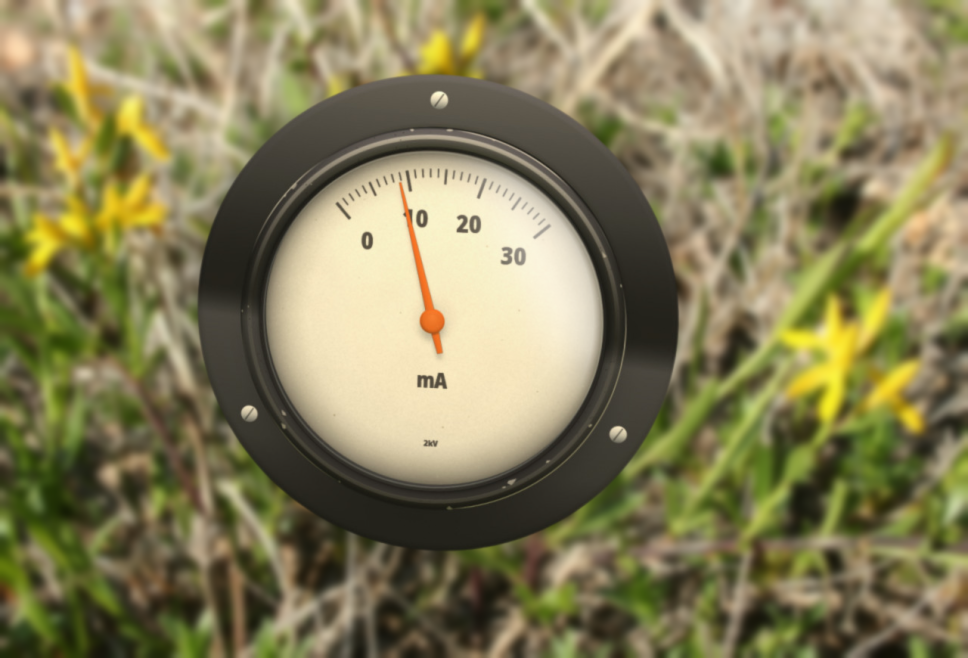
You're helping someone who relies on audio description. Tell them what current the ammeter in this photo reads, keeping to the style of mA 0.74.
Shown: mA 9
